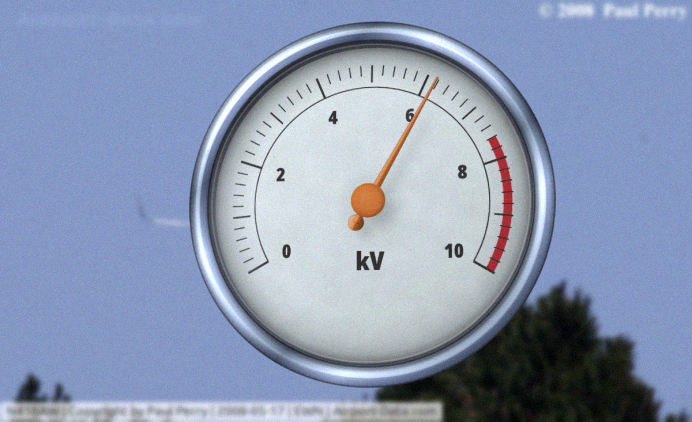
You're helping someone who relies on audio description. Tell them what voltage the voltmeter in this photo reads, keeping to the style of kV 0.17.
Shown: kV 6.2
